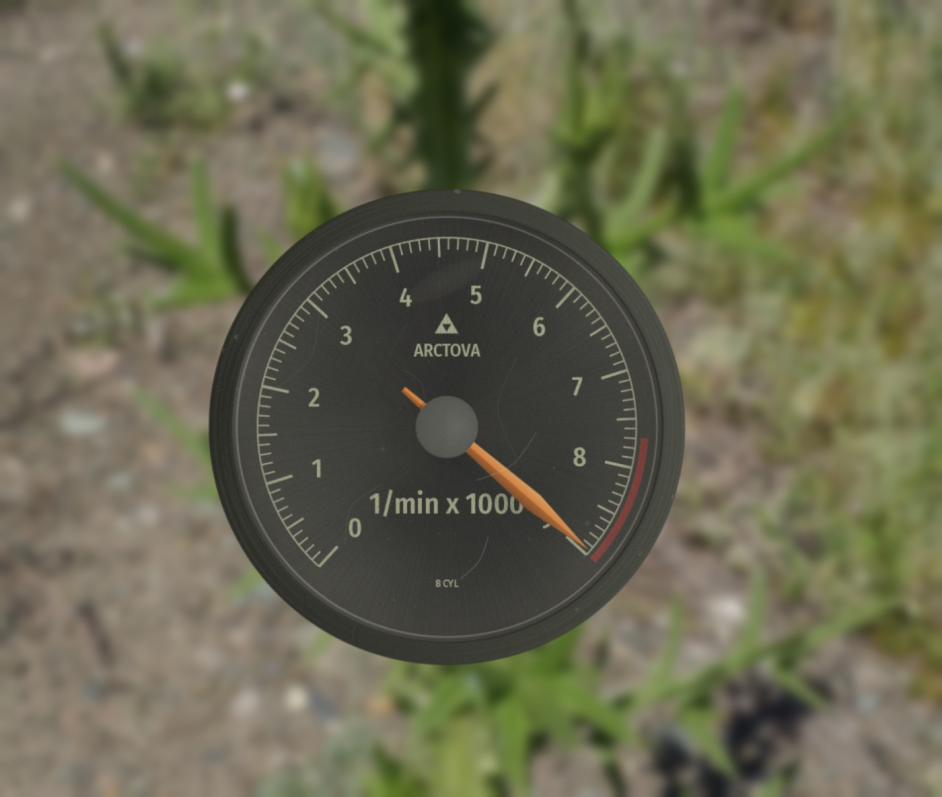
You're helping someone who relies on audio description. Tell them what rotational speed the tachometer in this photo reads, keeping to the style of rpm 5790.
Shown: rpm 8950
